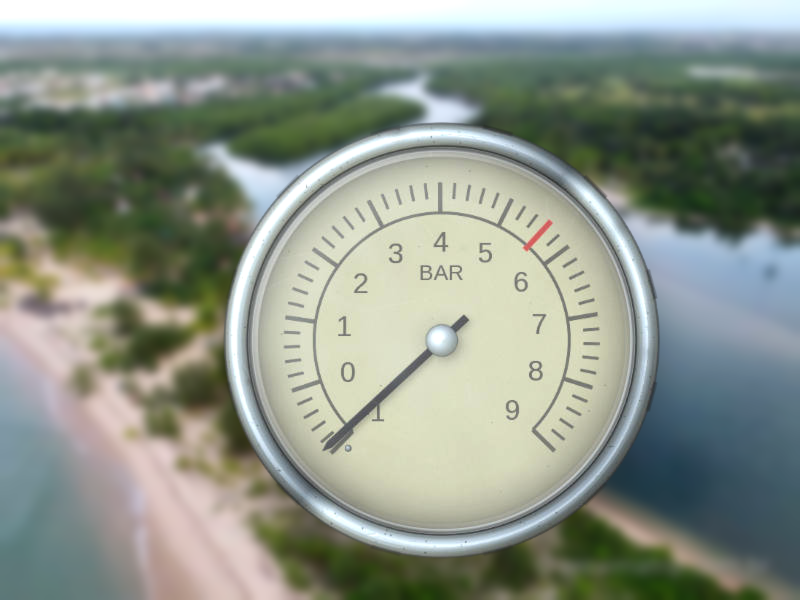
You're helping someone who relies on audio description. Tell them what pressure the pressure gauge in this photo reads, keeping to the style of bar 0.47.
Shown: bar -0.9
